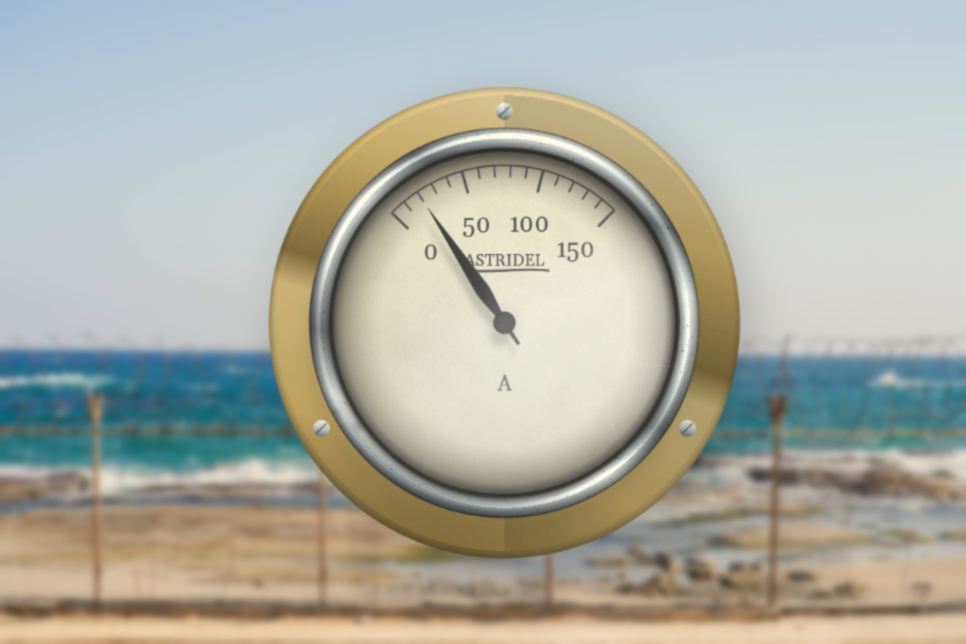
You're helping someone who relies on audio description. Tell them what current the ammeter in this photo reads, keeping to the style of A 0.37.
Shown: A 20
